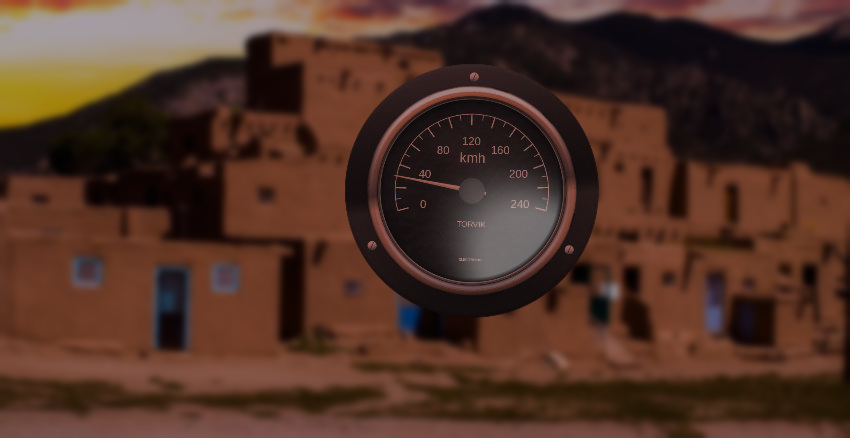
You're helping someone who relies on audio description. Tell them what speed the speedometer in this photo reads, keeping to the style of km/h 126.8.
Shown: km/h 30
